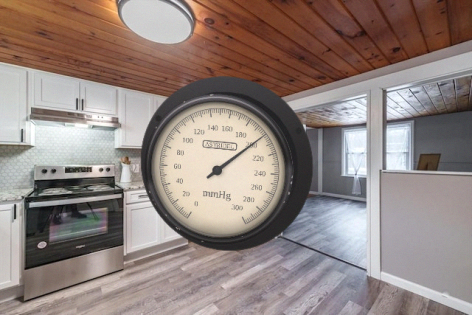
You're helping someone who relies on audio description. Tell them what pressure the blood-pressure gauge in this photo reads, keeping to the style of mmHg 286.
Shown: mmHg 200
